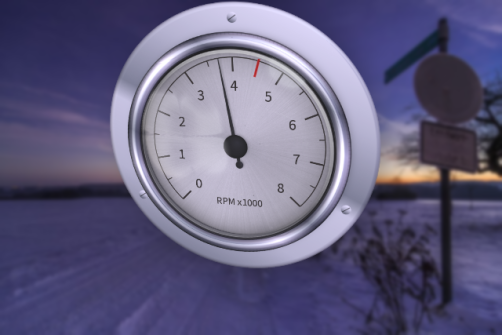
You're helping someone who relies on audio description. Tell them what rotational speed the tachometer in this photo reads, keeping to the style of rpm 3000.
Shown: rpm 3750
